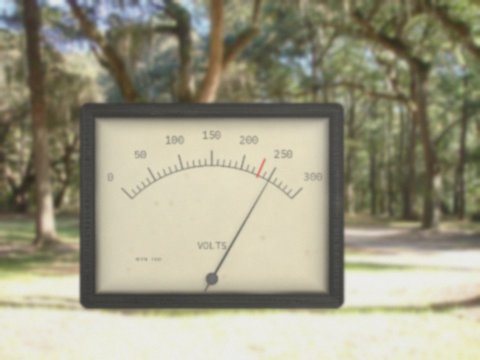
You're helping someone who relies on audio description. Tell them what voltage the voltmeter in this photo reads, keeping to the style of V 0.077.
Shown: V 250
